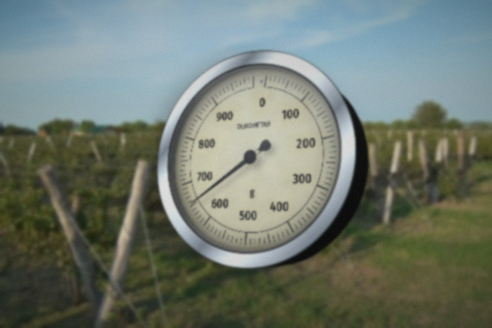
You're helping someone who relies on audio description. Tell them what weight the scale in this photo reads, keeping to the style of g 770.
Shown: g 650
